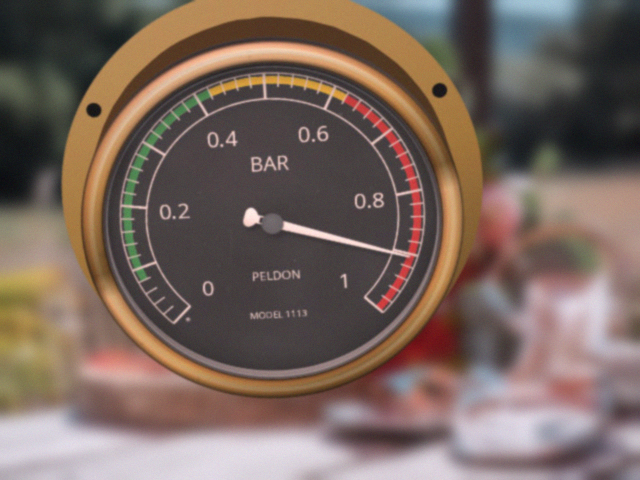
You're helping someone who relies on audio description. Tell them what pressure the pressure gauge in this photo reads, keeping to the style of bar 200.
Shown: bar 0.9
